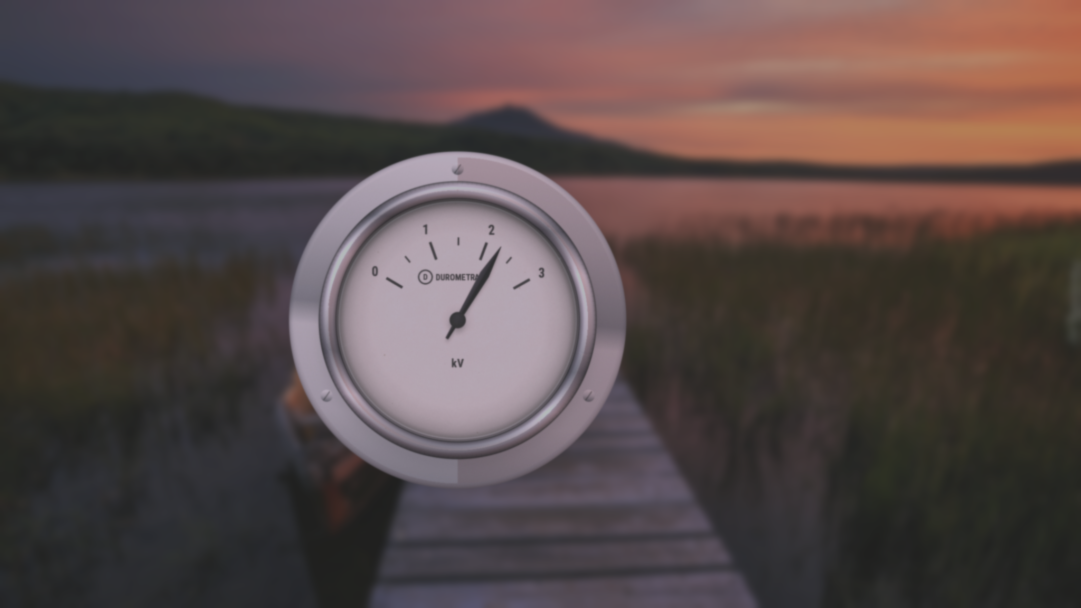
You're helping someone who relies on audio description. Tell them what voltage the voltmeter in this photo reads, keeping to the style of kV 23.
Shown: kV 2.25
